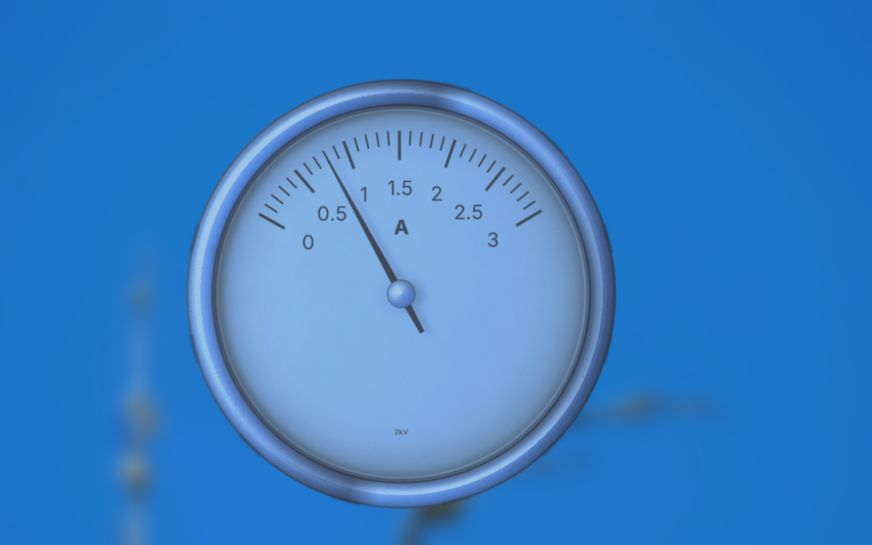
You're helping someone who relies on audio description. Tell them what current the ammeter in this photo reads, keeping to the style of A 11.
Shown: A 0.8
